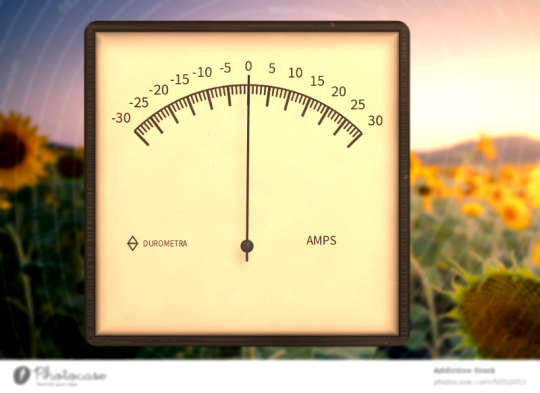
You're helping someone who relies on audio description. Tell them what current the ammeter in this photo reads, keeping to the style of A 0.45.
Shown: A 0
